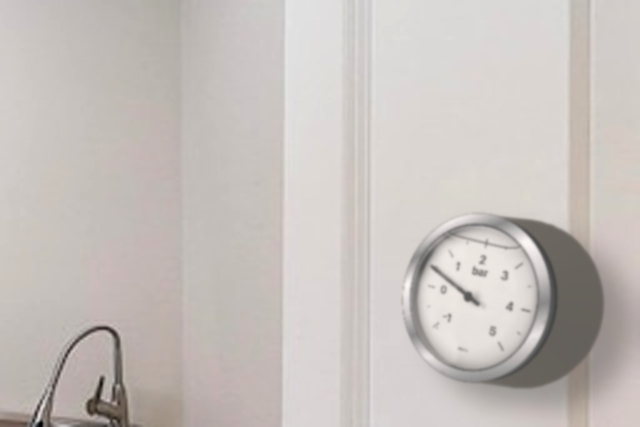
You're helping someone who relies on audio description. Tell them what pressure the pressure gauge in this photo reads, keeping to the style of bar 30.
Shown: bar 0.5
